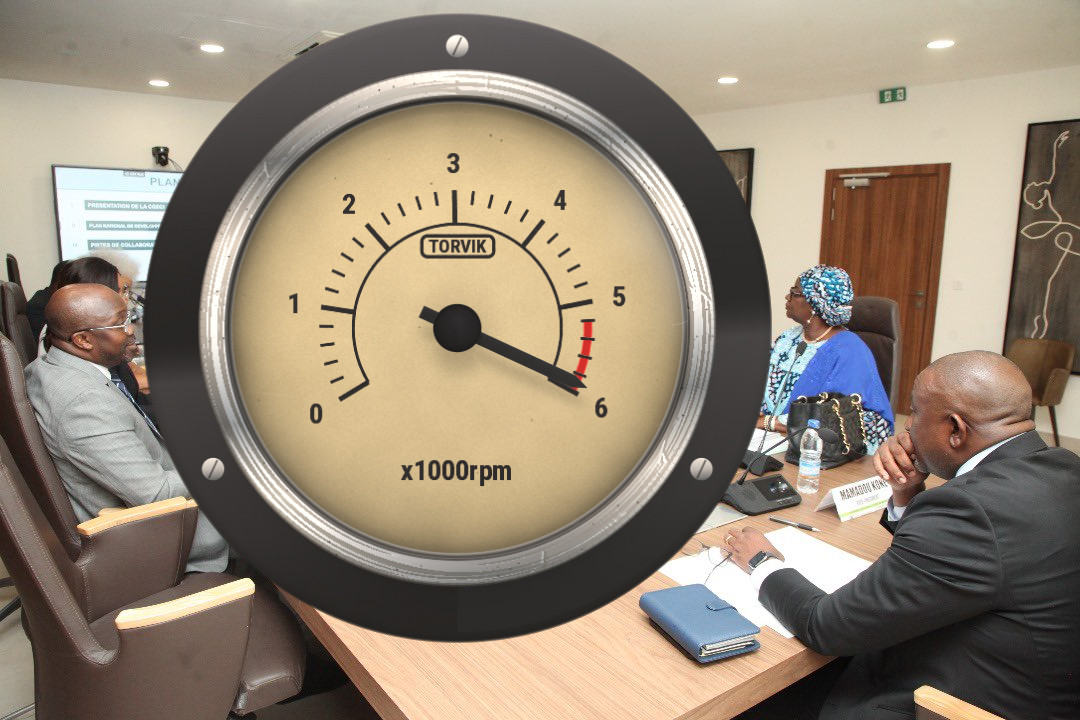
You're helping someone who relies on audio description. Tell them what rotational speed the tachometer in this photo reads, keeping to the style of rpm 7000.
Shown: rpm 5900
